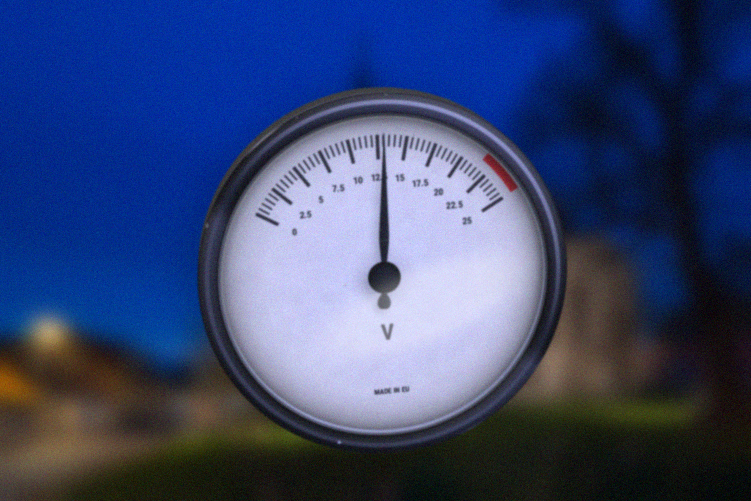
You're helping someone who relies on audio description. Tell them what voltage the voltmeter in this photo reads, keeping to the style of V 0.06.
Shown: V 13
